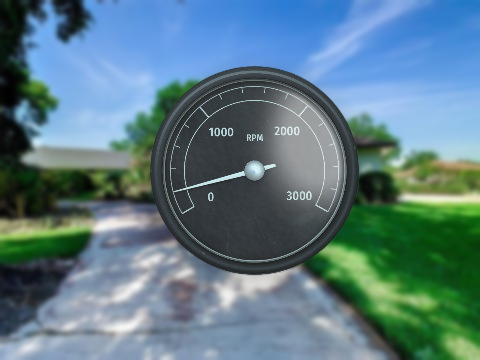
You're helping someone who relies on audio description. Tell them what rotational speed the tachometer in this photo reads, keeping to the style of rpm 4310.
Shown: rpm 200
